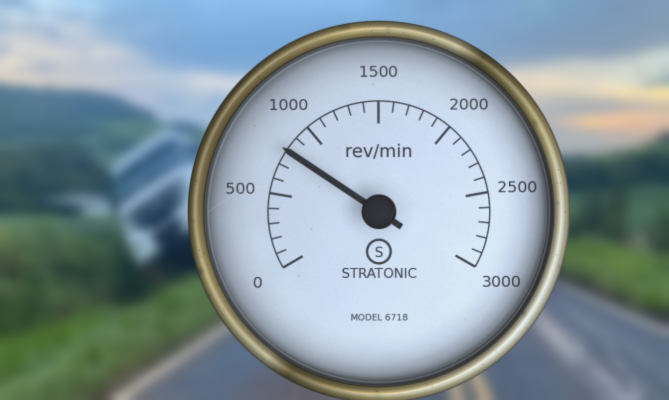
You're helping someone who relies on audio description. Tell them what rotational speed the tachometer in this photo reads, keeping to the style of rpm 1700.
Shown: rpm 800
